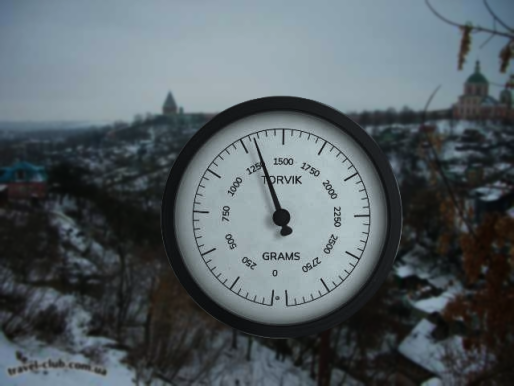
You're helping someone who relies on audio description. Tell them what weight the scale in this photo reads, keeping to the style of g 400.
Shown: g 1325
